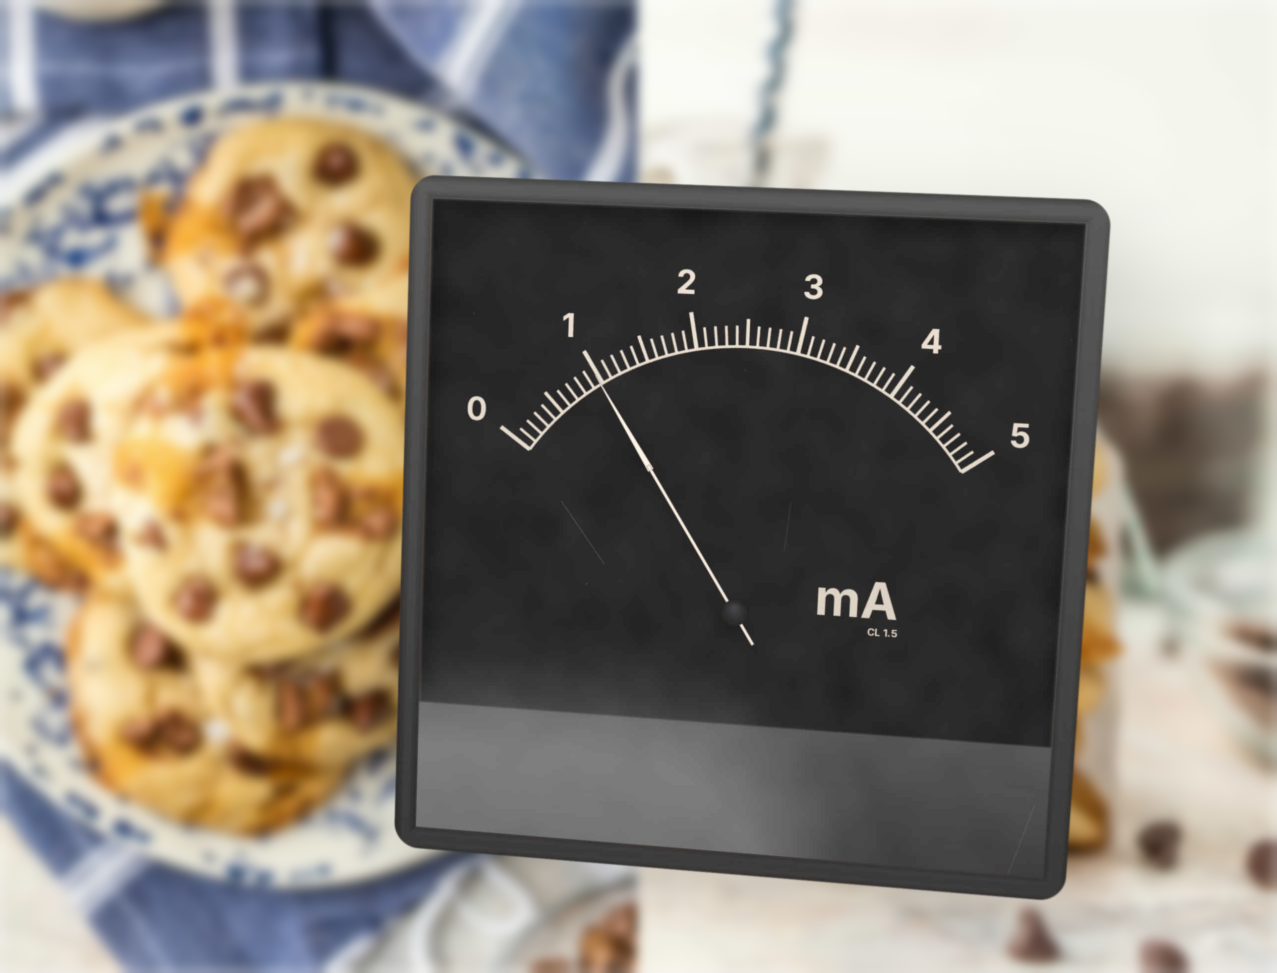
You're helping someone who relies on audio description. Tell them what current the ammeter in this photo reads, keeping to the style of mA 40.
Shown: mA 1
